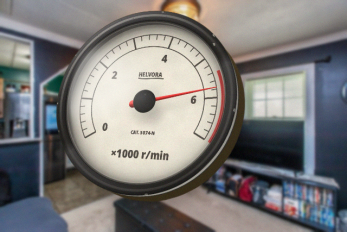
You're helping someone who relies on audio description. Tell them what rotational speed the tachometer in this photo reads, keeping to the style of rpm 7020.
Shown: rpm 5800
